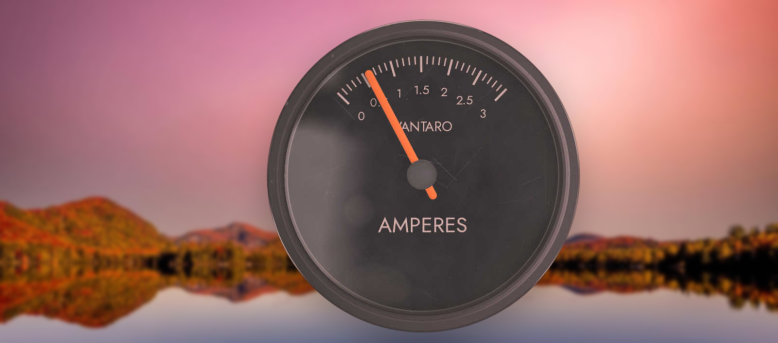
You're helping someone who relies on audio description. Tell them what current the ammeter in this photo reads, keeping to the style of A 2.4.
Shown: A 0.6
